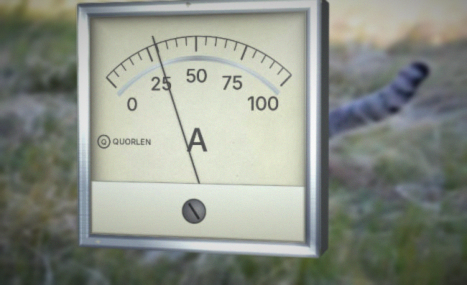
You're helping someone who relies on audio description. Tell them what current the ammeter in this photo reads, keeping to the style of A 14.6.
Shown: A 30
